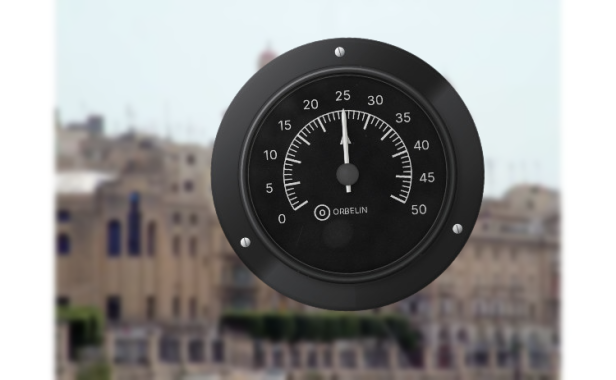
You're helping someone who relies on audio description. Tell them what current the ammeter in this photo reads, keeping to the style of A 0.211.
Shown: A 25
